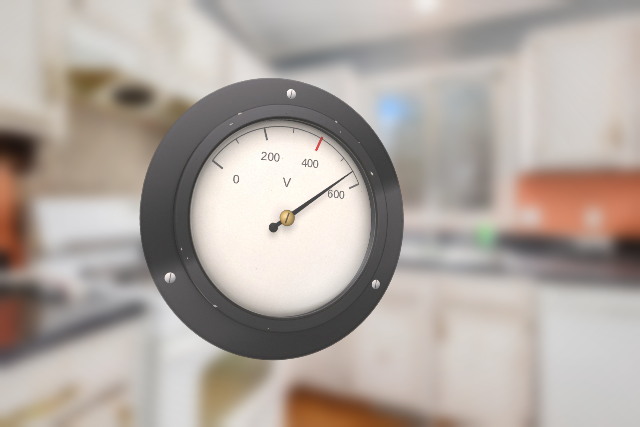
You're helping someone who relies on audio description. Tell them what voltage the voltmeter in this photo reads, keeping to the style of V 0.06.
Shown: V 550
